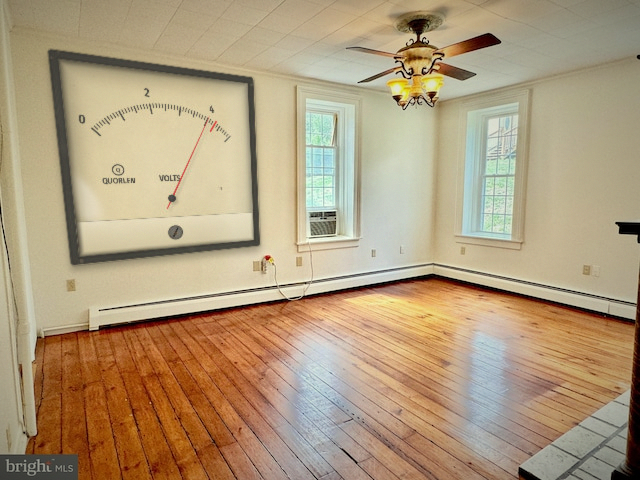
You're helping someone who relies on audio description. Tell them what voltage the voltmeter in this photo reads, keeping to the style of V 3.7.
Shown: V 4
